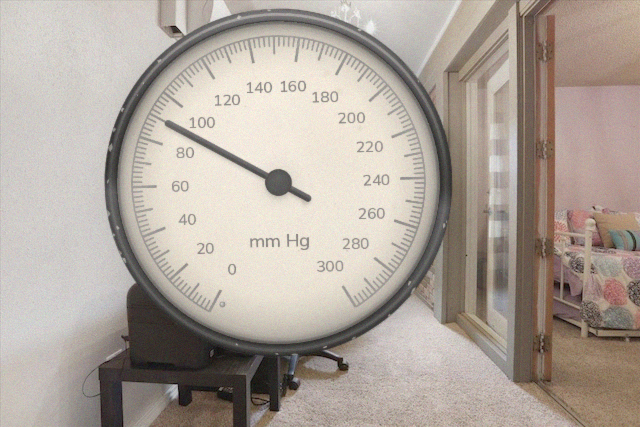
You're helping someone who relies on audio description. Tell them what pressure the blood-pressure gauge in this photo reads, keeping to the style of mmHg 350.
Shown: mmHg 90
